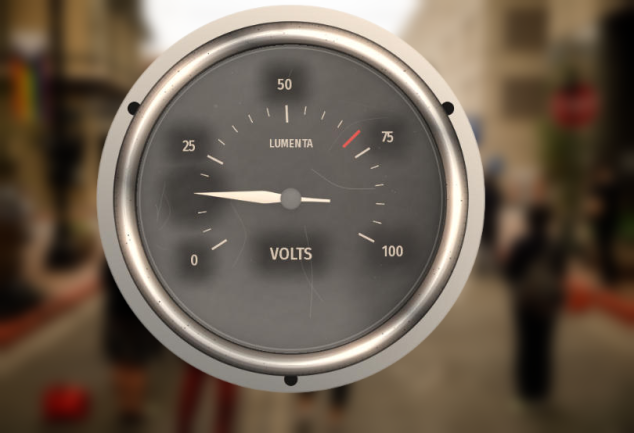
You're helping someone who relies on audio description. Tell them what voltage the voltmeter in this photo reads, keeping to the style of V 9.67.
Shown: V 15
